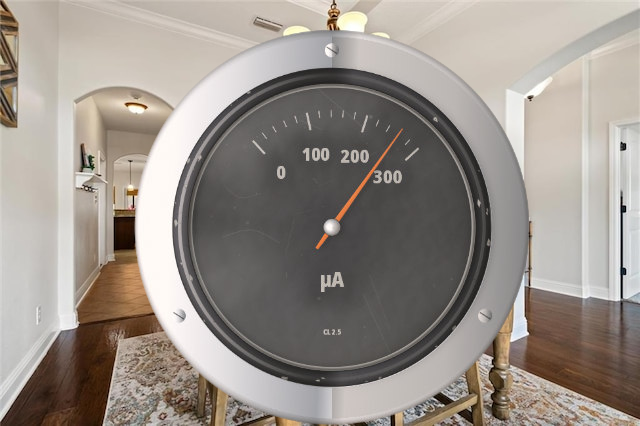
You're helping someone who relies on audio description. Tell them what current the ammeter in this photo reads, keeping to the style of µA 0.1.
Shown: µA 260
